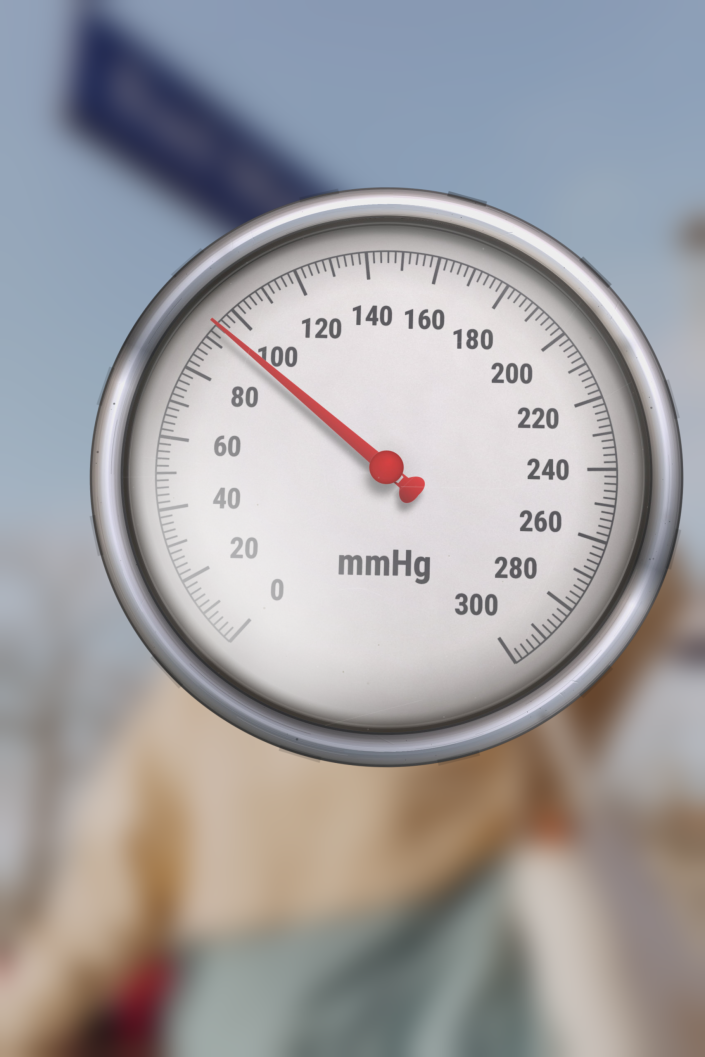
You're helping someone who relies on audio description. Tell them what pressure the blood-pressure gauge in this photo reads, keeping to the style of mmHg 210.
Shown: mmHg 94
